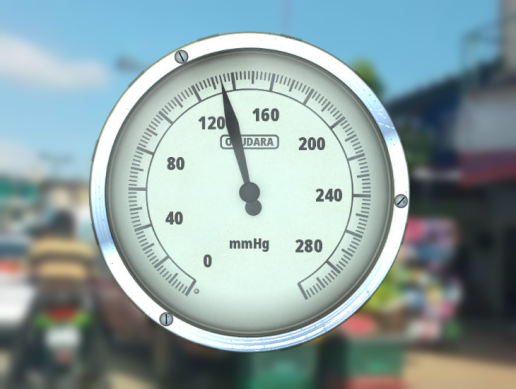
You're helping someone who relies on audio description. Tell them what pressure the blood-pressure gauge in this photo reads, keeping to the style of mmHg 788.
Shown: mmHg 134
